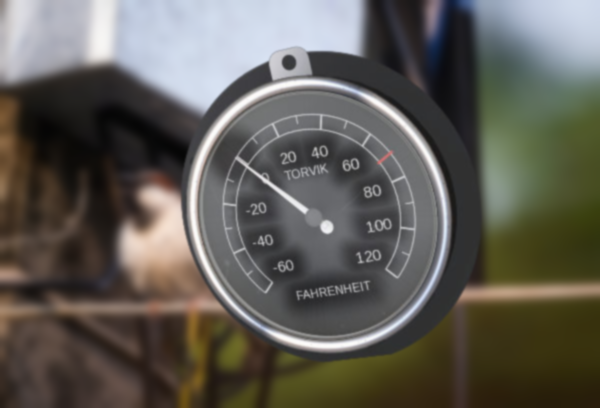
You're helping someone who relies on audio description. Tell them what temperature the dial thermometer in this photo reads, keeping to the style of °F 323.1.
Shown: °F 0
